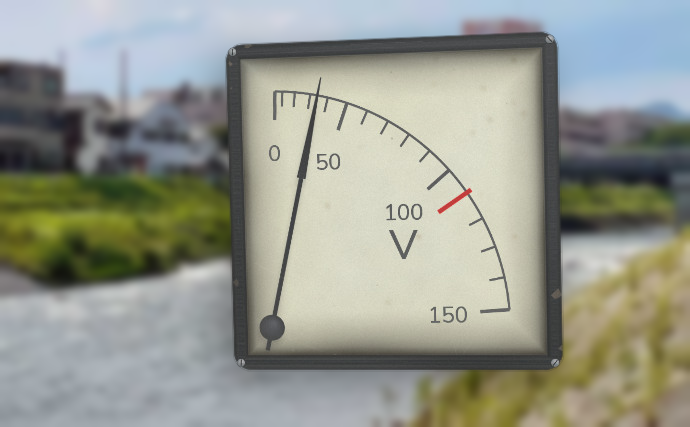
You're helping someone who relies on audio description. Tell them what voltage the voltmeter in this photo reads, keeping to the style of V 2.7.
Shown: V 35
